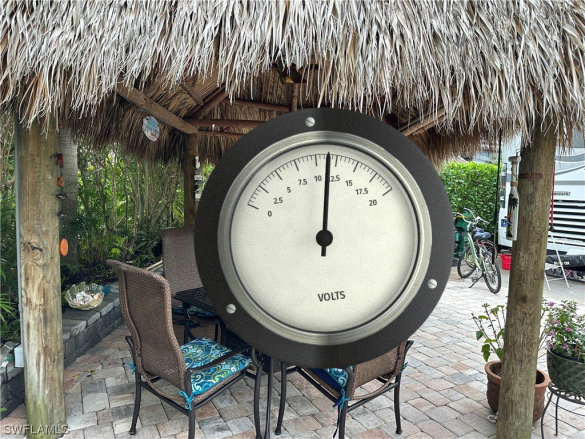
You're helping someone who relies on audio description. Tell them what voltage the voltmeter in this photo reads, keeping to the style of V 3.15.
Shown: V 11.5
